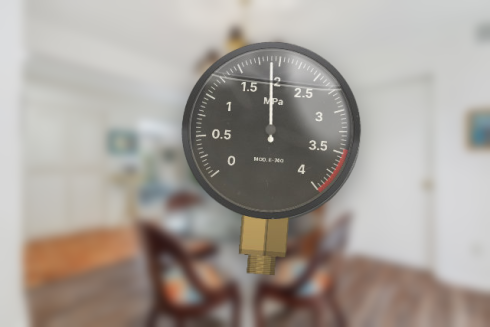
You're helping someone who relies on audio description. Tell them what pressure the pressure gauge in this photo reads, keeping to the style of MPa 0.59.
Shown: MPa 1.9
